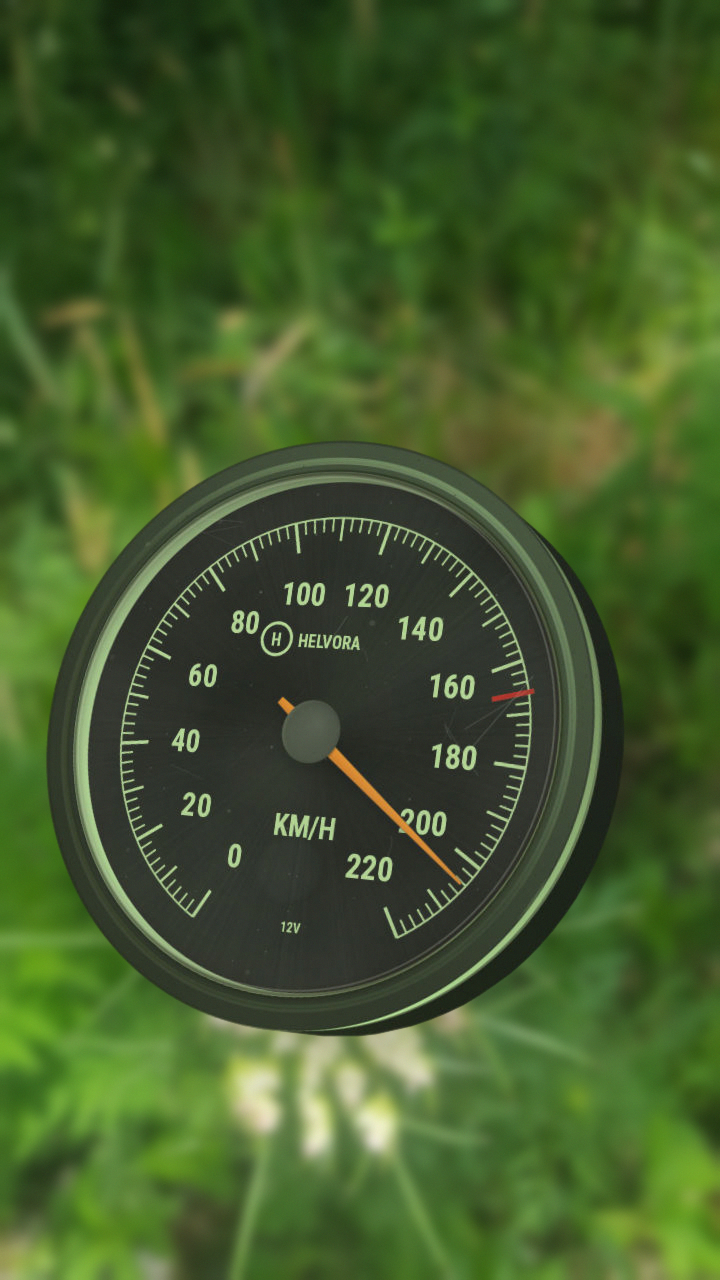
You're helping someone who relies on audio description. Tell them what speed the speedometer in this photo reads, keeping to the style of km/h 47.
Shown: km/h 204
